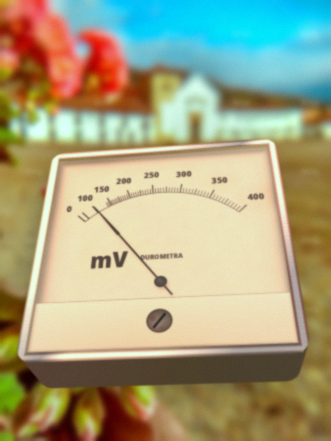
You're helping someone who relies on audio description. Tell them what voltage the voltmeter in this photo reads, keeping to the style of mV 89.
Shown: mV 100
